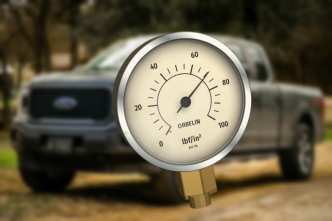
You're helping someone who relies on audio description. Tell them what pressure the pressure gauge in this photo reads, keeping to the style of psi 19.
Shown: psi 70
